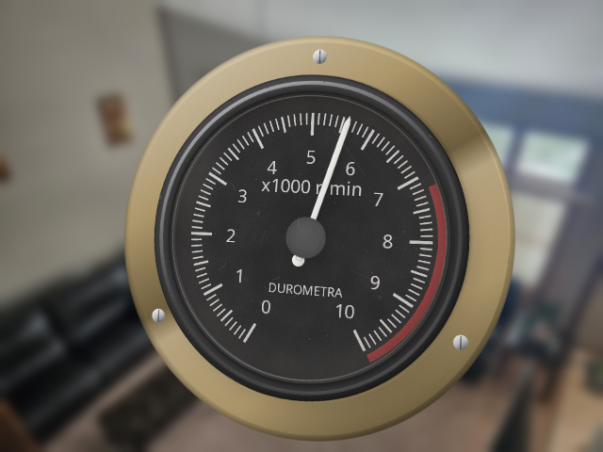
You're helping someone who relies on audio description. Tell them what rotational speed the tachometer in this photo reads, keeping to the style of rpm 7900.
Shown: rpm 5600
